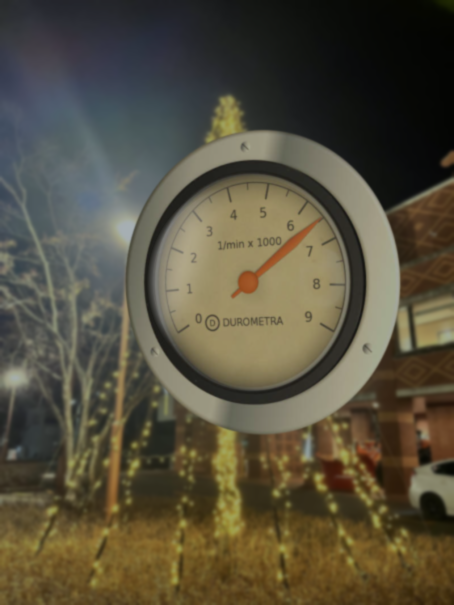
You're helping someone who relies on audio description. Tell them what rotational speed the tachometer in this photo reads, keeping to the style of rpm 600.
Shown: rpm 6500
